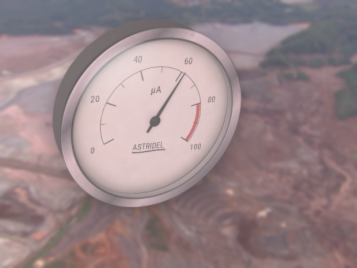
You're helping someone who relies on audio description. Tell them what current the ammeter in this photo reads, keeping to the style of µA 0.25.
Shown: µA 60
